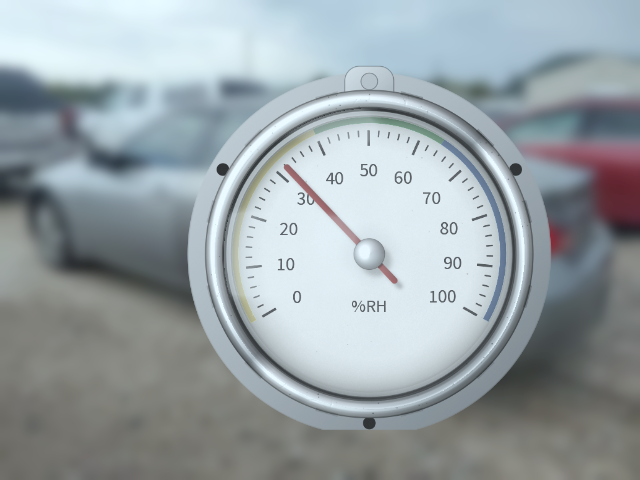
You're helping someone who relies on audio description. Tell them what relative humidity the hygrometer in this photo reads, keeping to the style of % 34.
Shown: % 32
